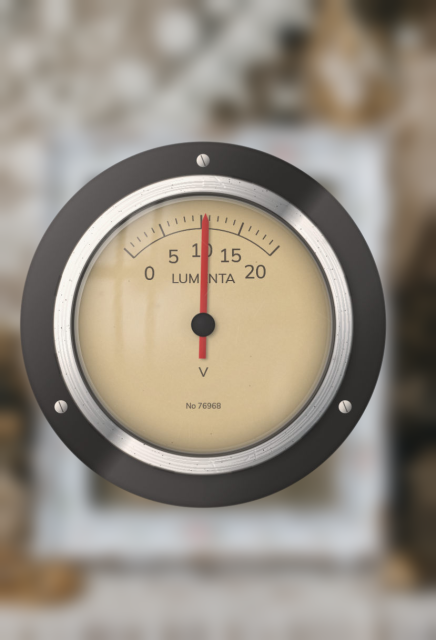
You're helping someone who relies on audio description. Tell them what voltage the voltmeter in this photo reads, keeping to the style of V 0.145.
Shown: V 10.5
